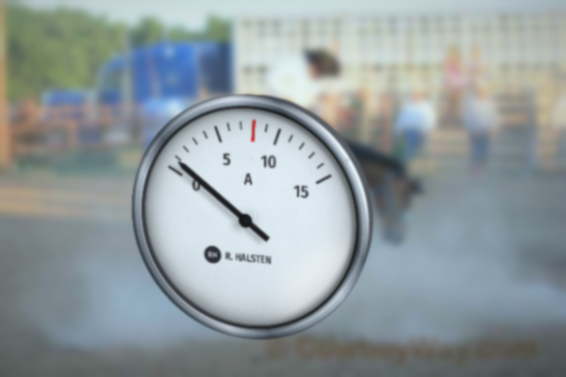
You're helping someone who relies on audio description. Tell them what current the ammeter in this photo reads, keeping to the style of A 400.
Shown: A 1
